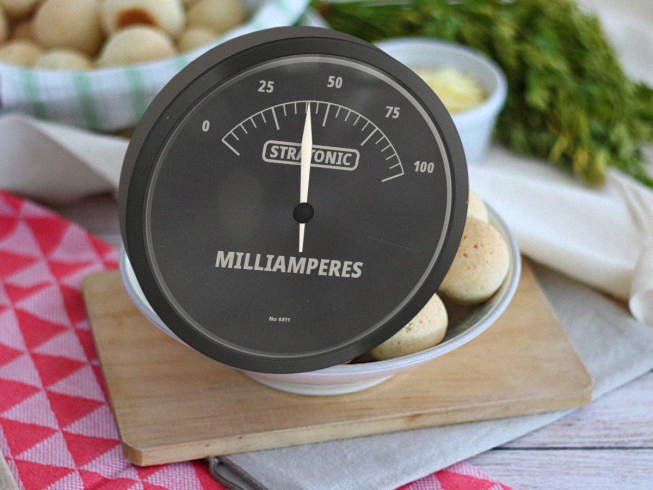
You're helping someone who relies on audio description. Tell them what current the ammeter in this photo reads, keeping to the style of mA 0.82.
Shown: mA 40
